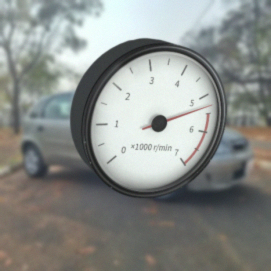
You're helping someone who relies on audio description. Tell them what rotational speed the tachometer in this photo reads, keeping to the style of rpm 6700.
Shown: rpm 5250
